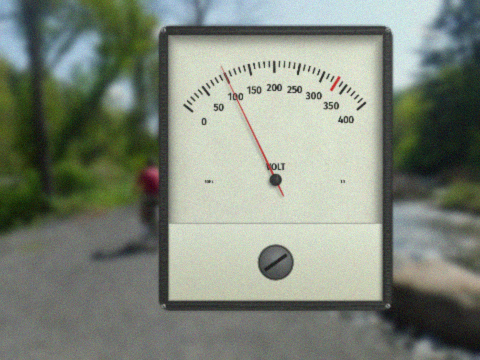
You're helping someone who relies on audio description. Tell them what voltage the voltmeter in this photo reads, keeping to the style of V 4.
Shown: V 100
